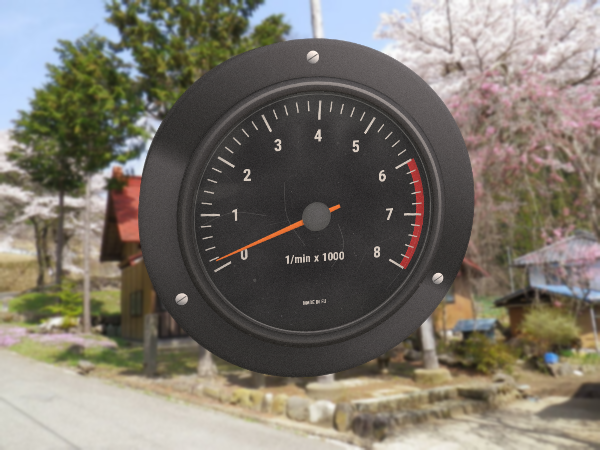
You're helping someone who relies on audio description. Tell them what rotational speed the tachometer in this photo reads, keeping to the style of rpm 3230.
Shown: rpm 200
